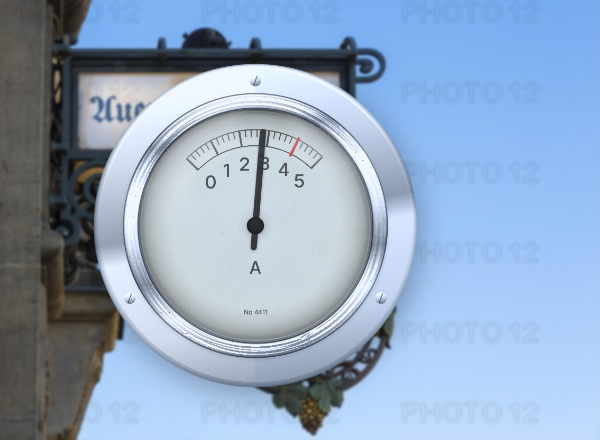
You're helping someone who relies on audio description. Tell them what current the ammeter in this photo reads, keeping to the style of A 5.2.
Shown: A 2.8
